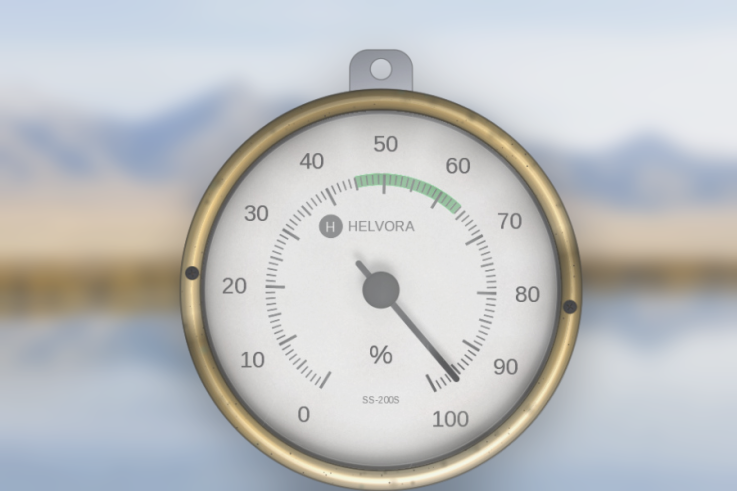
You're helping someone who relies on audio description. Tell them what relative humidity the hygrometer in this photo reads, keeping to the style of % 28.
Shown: % 96
